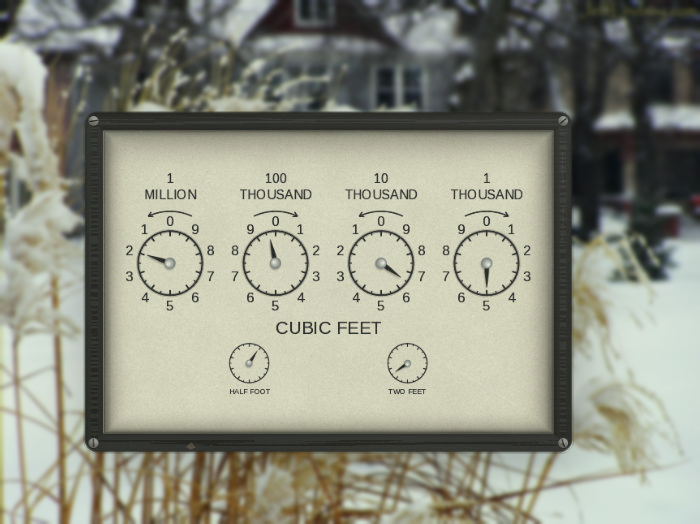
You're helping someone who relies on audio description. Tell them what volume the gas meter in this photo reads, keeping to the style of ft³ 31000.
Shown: ft³ 196500
